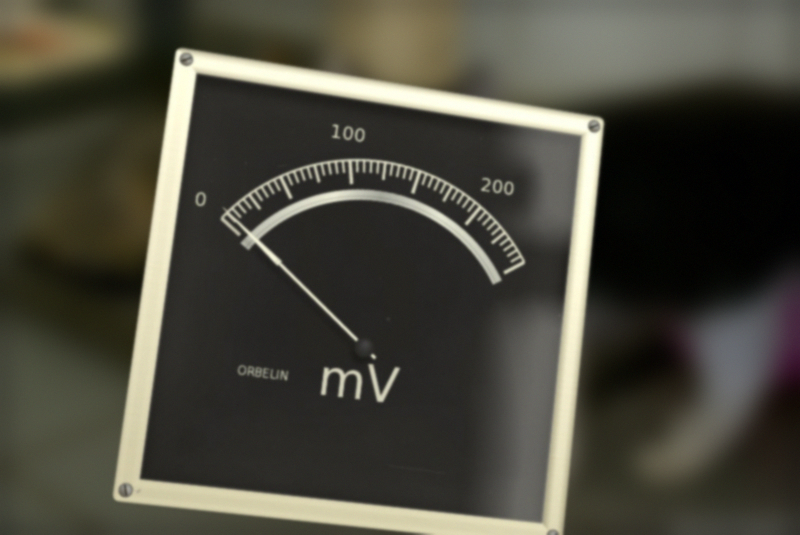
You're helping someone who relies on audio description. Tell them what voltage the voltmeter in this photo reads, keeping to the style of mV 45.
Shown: mV 5
